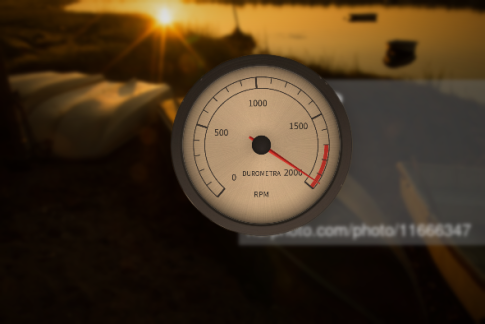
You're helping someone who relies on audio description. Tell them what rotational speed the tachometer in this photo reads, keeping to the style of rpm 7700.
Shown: rpm 1950
